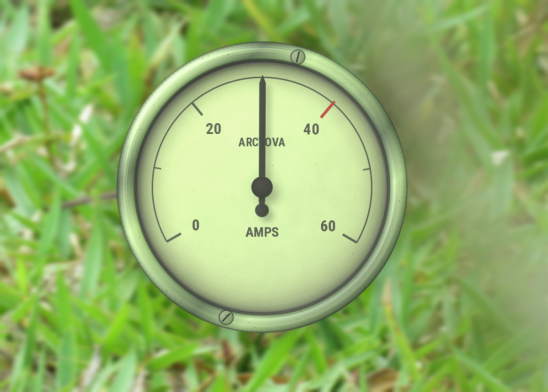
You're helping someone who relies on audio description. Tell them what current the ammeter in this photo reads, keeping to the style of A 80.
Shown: A 30
